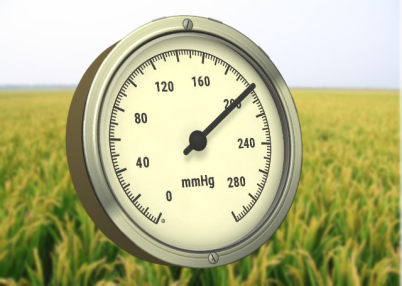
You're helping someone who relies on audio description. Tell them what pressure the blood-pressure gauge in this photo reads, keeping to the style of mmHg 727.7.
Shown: mmHg 200
